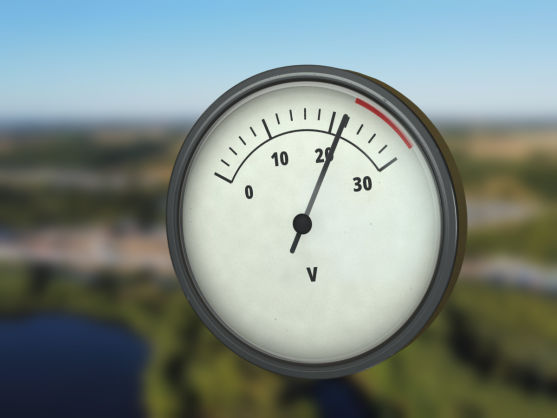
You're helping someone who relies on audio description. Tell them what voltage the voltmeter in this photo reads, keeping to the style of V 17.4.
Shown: V 22
